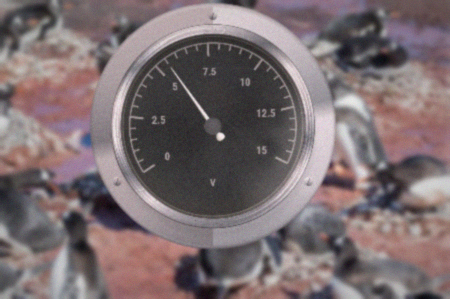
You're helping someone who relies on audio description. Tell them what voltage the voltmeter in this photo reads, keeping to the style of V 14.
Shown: V 5.5
